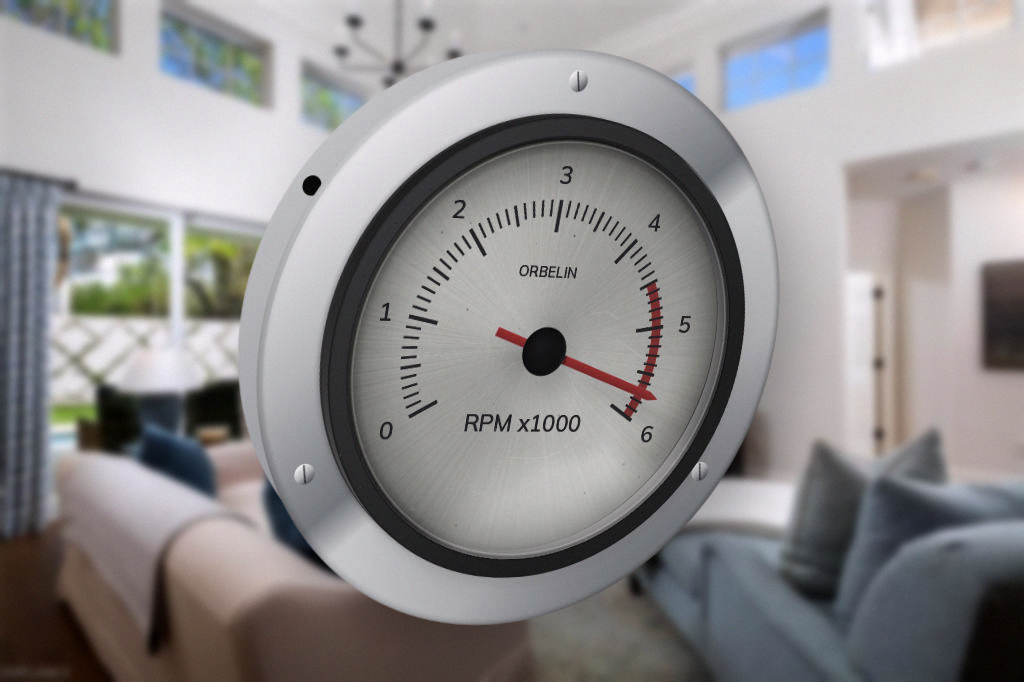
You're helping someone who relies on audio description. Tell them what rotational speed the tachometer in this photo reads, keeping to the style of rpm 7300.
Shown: rpm 5700
